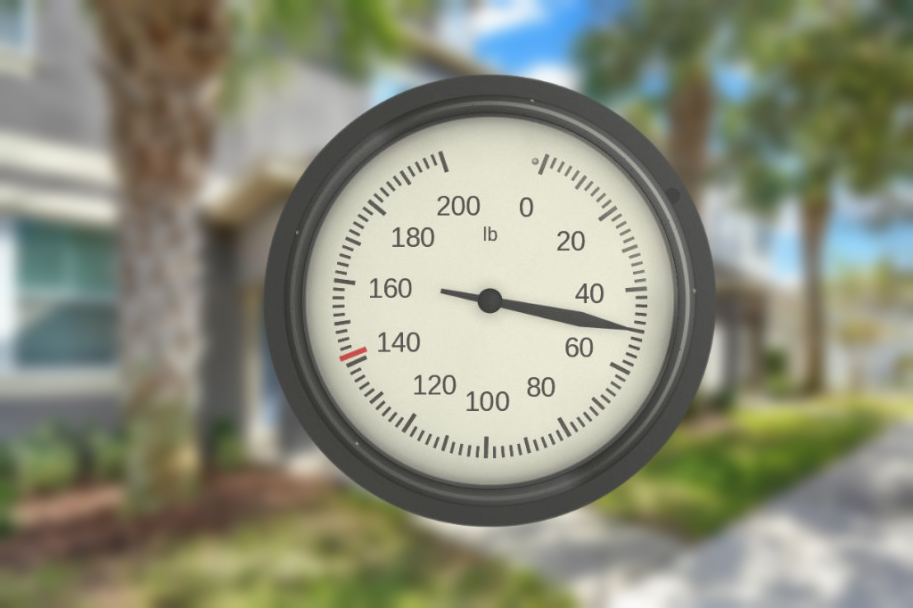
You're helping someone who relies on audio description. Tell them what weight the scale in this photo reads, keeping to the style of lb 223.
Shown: lb 50
